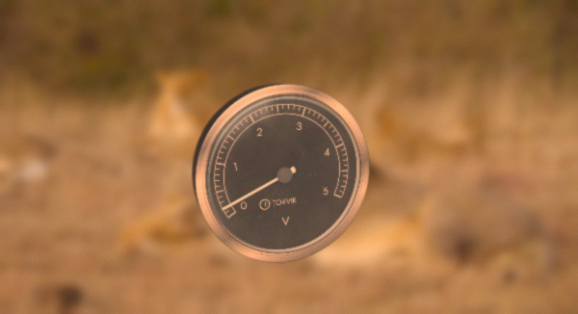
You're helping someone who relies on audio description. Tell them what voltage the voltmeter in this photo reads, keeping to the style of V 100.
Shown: V 0.2
